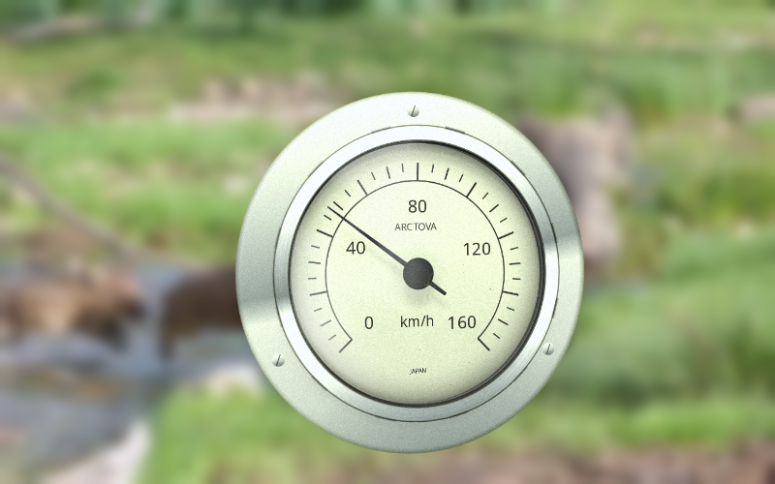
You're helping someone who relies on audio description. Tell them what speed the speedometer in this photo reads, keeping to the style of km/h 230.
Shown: km/h 47.5
